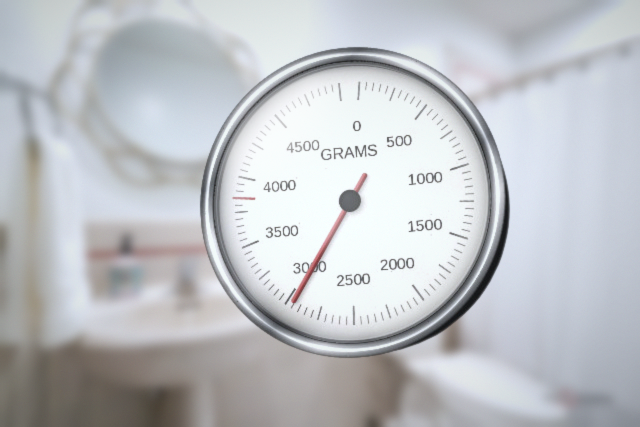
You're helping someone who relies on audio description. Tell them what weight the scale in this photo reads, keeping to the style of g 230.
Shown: g 2950
